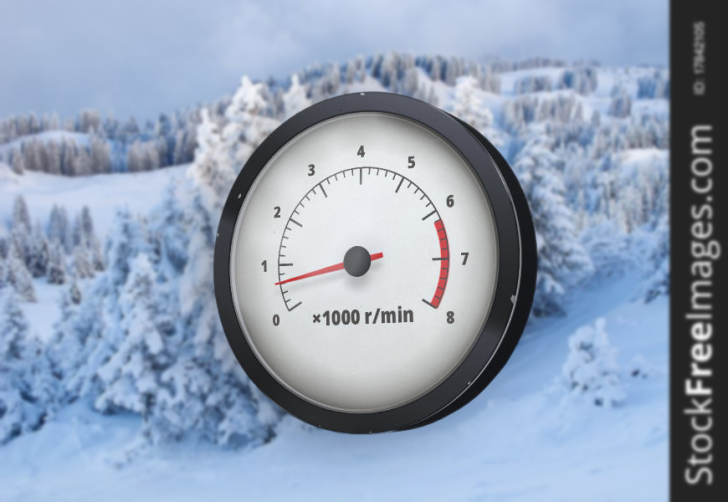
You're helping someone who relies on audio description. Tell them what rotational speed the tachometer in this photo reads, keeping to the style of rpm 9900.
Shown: rpm 600
